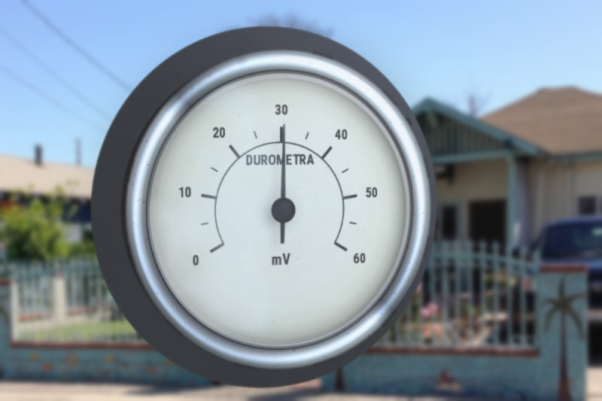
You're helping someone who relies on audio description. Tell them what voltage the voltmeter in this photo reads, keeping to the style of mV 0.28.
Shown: mV 30
